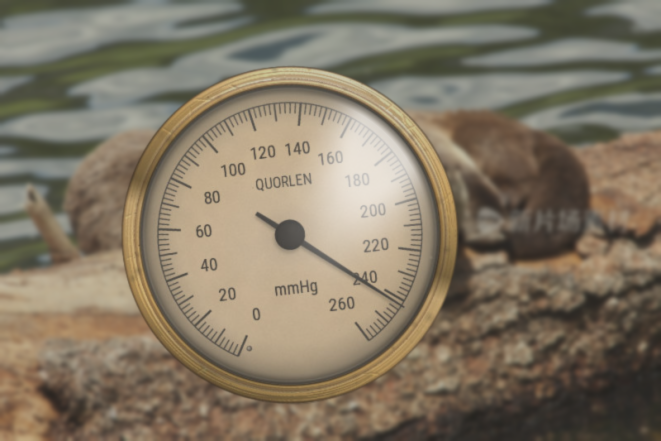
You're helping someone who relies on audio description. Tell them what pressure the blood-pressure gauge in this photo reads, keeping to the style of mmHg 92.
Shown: mmHg 242
